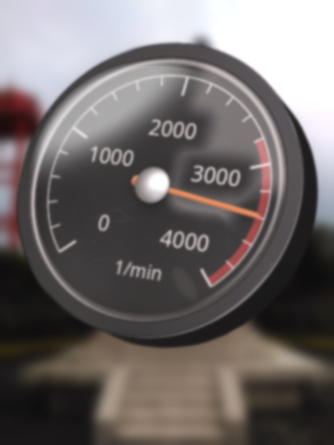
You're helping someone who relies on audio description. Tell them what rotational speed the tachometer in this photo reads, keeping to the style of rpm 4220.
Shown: rpm 3400
